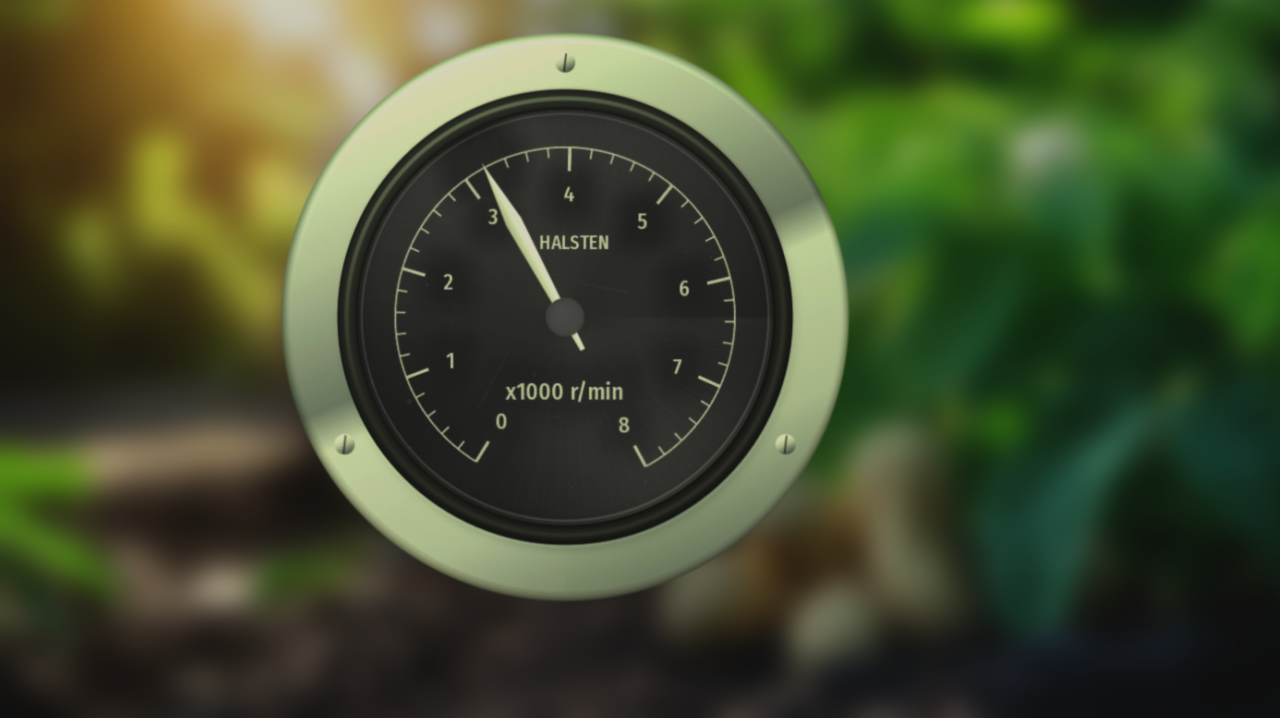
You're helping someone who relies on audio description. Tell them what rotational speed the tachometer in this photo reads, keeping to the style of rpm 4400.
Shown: rpm 3200
